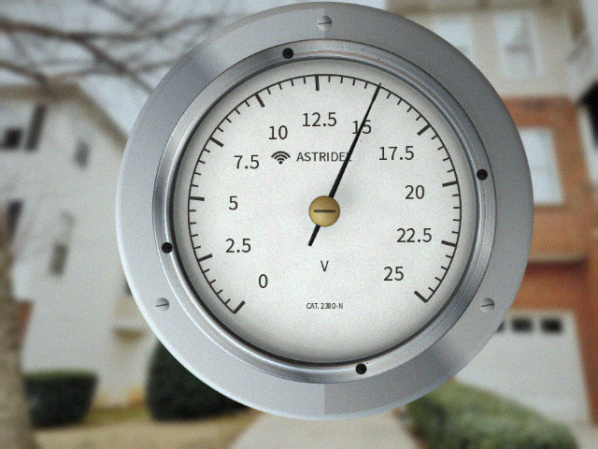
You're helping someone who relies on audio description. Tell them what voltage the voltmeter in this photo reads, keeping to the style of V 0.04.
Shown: V 15
